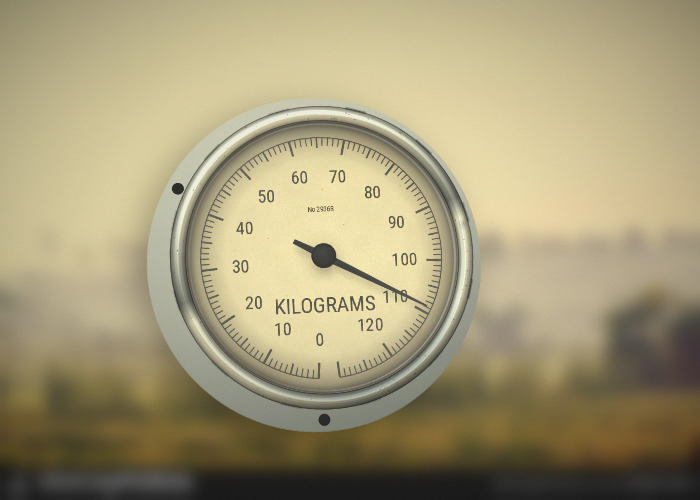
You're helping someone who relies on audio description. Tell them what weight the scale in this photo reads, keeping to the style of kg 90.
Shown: kg 109
